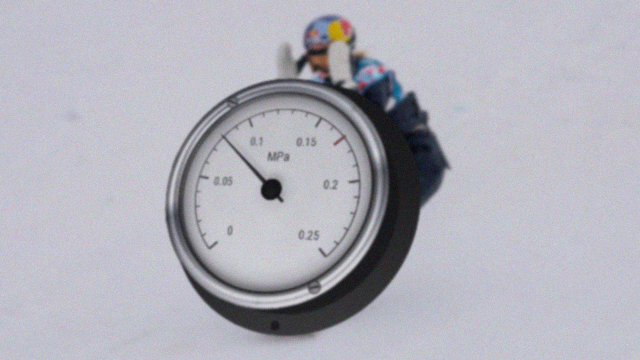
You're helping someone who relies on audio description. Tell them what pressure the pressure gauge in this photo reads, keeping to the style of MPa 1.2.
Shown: MPa 0.08
